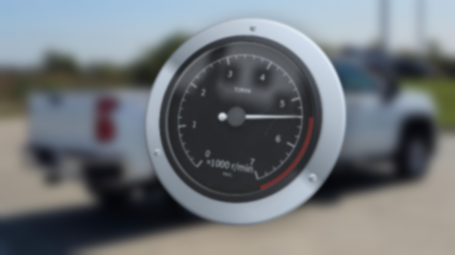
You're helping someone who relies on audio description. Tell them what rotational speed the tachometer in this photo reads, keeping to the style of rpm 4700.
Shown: rpm 5400
